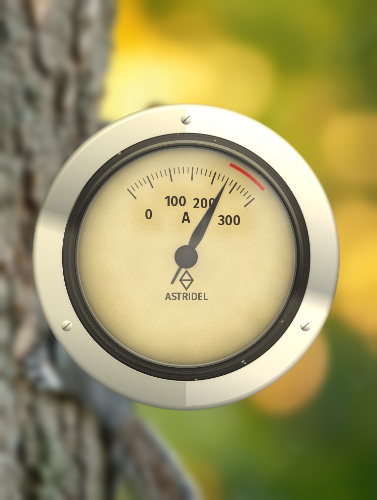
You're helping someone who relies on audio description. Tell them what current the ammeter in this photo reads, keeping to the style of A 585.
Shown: A 230
